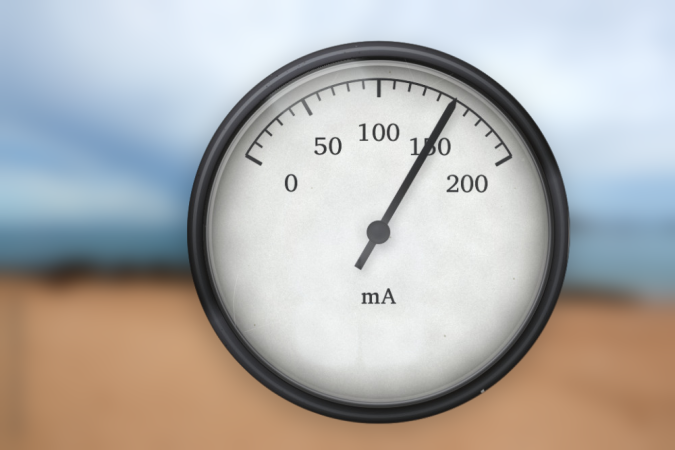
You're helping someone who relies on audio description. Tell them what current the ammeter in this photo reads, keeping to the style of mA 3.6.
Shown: mA 150
